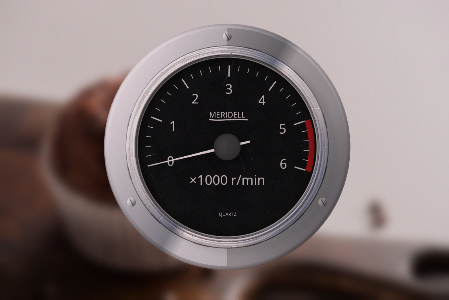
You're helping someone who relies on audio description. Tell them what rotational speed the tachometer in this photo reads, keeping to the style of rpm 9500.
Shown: rpm 0
